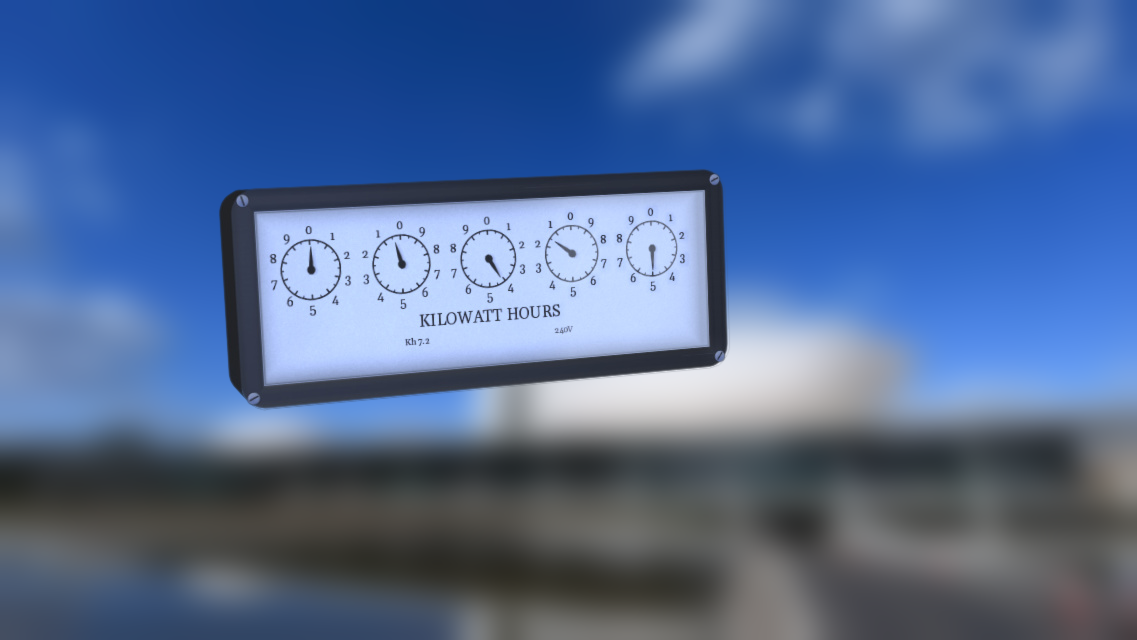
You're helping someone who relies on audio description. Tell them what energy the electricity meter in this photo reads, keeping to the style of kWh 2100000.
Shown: kWh 415
